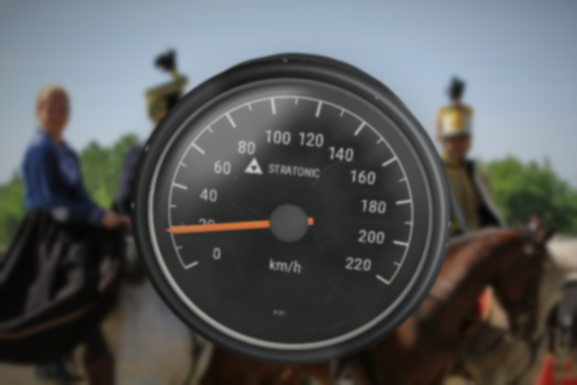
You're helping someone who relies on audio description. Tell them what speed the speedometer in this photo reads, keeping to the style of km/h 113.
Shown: km/h 20
